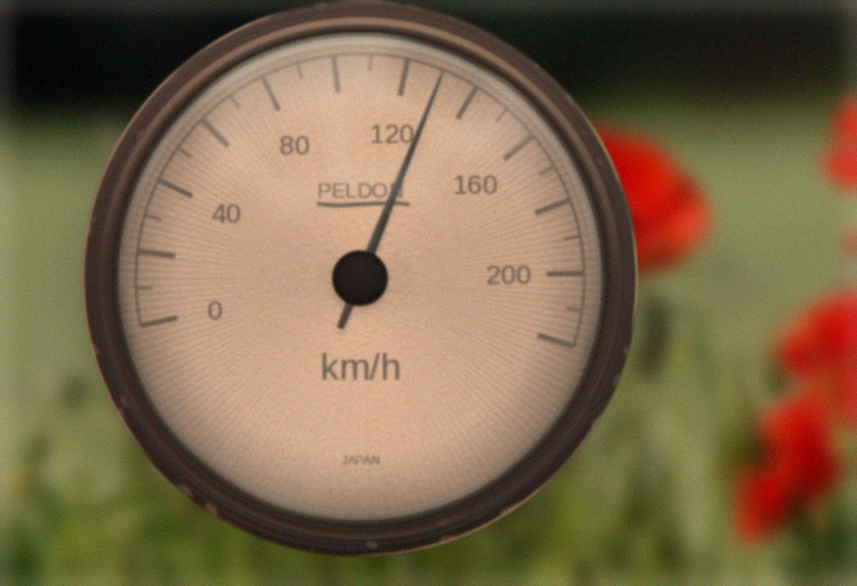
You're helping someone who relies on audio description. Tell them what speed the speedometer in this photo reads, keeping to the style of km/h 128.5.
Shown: km/h 130
